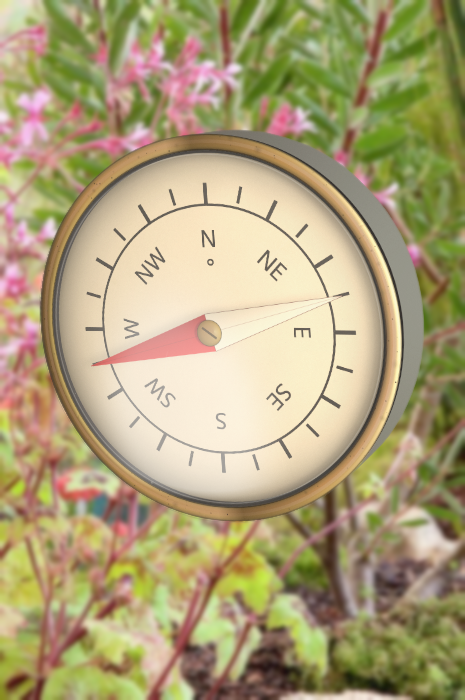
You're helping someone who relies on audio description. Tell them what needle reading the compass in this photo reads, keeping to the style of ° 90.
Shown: ° 255
